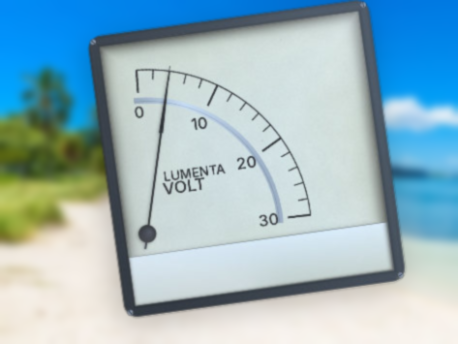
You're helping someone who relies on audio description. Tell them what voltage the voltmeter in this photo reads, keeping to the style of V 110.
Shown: V 4
